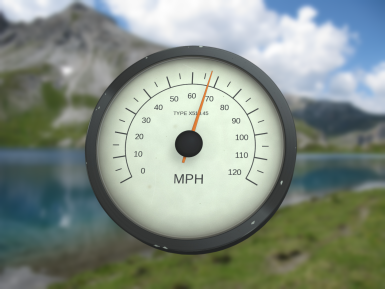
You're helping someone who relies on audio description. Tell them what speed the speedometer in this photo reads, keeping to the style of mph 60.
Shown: mph 67.5
